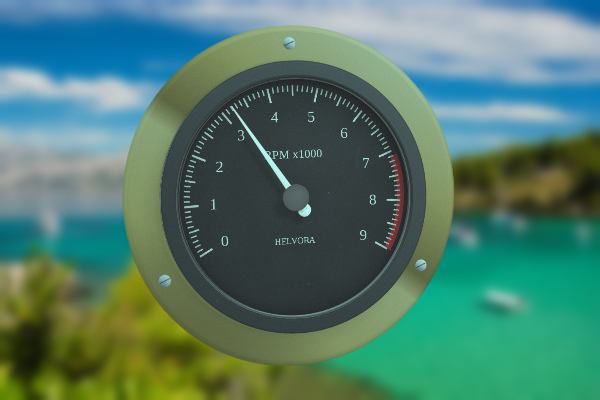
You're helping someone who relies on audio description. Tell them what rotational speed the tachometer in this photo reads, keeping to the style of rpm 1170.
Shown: rpm 3200
